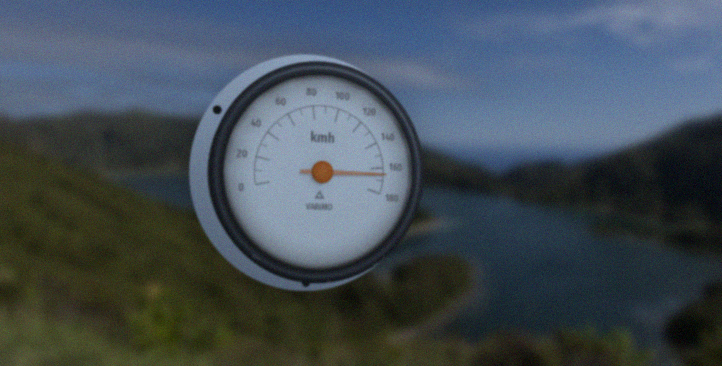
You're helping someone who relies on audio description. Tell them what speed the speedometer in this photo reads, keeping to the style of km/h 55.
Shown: km/h 165
